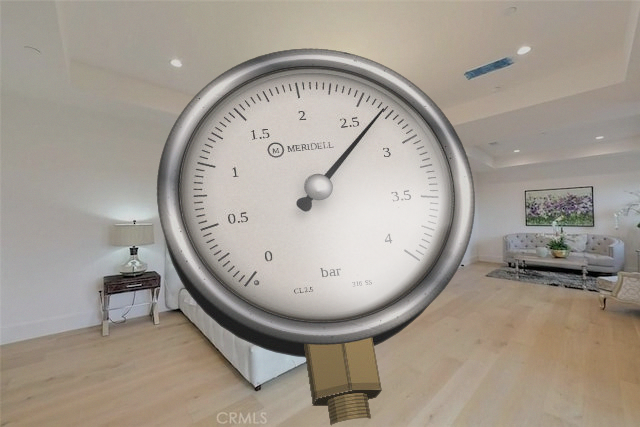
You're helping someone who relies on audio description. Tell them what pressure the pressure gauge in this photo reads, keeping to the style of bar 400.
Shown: bar 2.7
